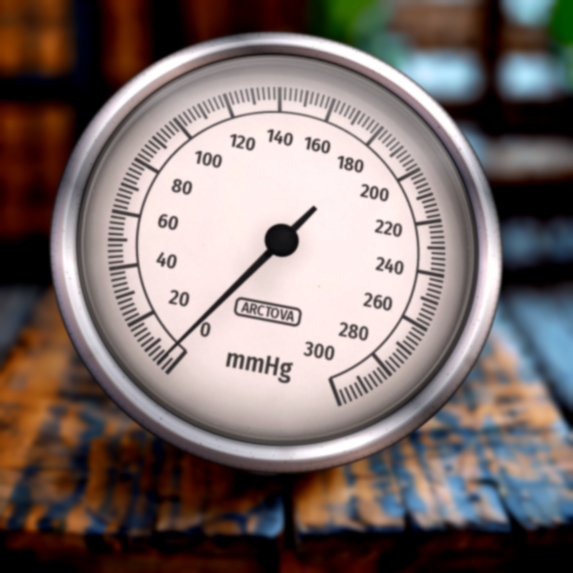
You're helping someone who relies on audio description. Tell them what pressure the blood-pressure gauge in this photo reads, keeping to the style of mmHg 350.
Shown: mmHg 4
